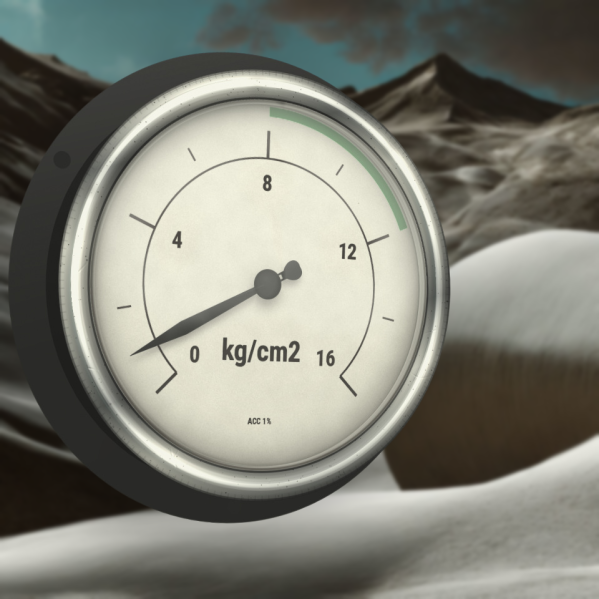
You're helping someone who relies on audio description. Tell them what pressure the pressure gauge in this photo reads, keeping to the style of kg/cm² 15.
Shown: kg/cm² 1
